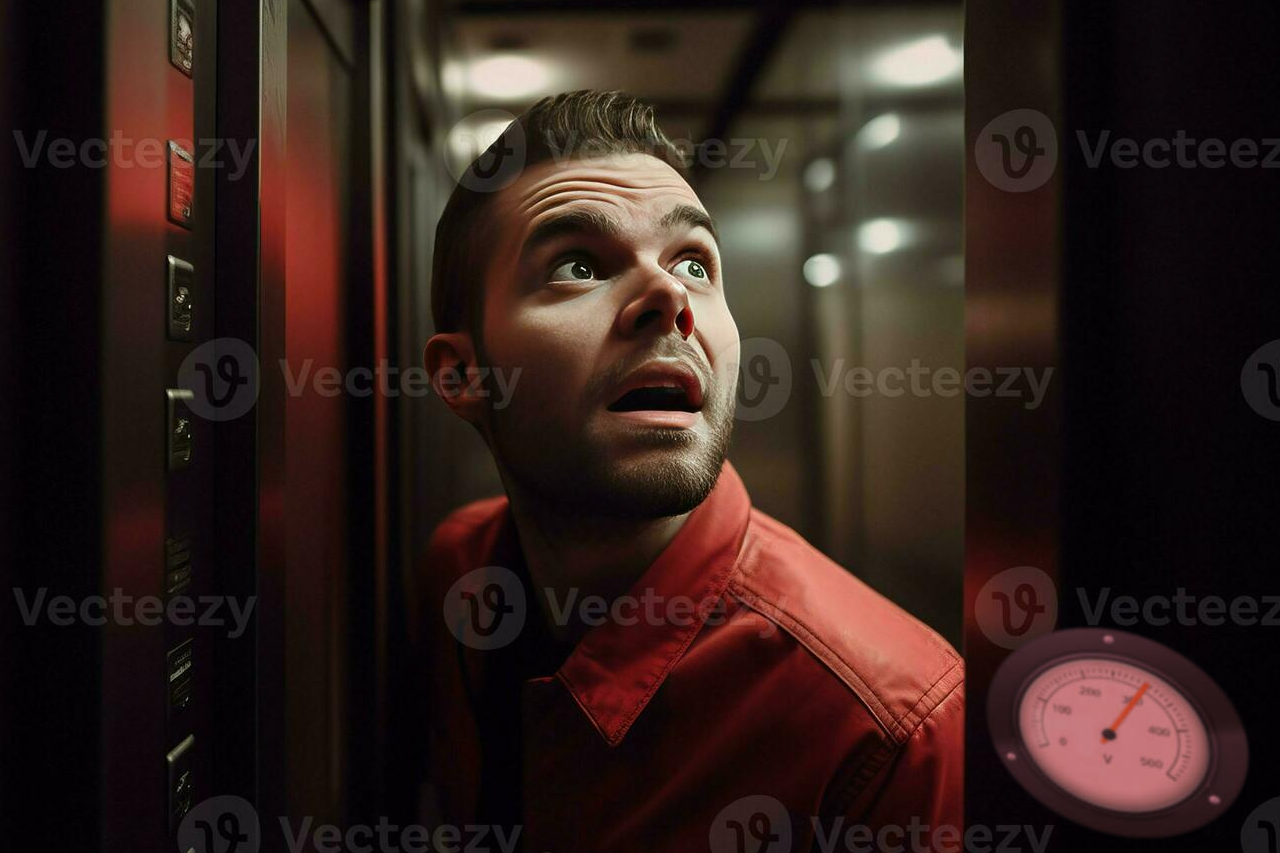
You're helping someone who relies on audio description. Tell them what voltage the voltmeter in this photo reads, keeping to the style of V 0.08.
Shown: V 300
